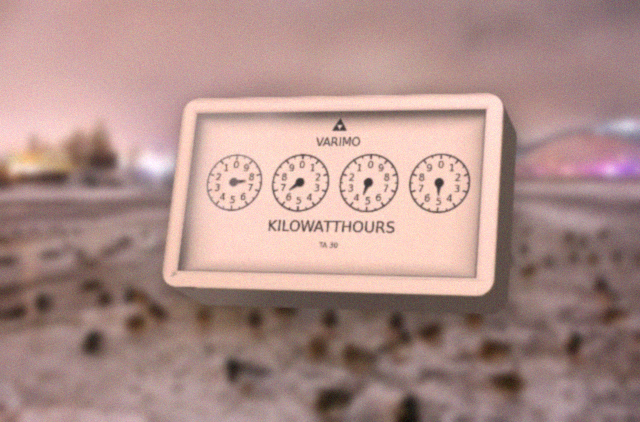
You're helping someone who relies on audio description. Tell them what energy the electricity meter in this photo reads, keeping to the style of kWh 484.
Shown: kWh 7645
